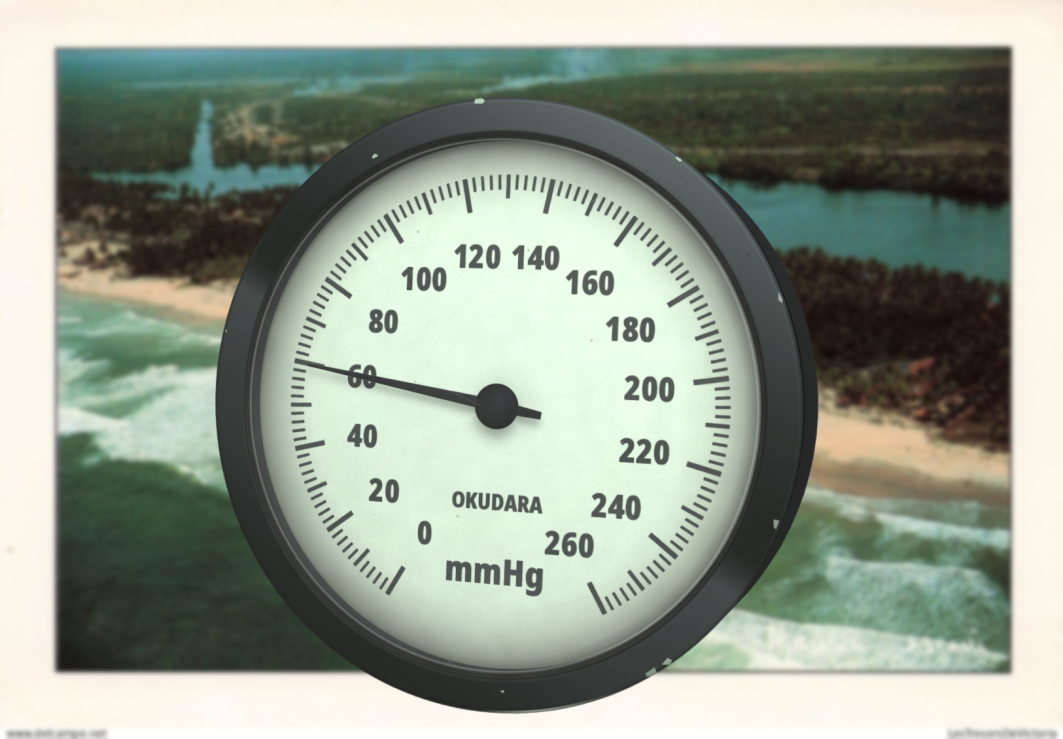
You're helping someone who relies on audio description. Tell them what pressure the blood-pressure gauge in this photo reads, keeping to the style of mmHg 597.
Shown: mmHg 60
